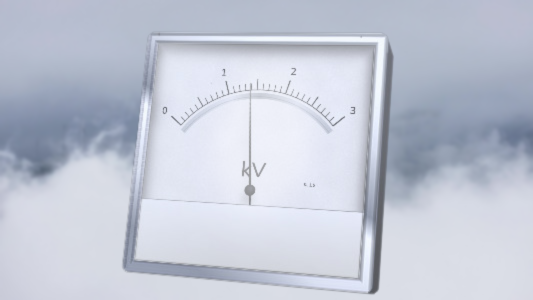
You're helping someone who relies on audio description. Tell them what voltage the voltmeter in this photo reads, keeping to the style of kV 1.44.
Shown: kV 1.4
